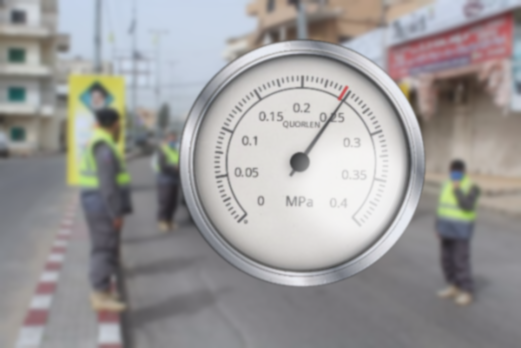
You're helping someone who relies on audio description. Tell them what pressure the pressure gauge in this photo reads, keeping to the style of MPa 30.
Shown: MPa 0.25
